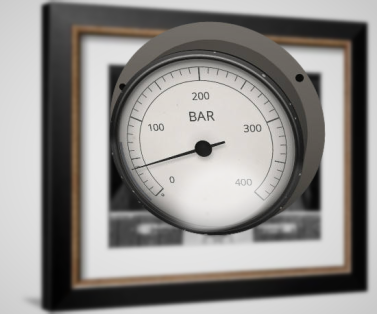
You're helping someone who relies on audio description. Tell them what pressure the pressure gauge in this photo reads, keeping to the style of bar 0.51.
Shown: bar 40
